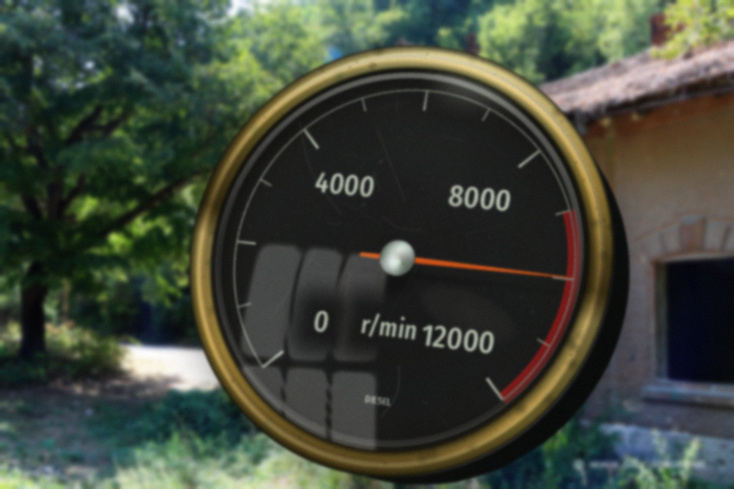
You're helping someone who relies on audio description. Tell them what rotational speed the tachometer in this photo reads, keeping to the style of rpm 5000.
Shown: rpm 10000
